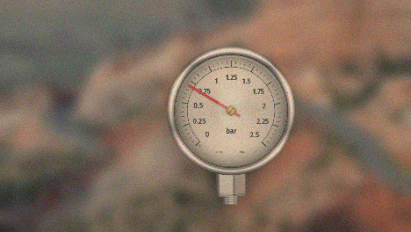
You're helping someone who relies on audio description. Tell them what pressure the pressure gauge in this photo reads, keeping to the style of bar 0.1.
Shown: bar 0.7
